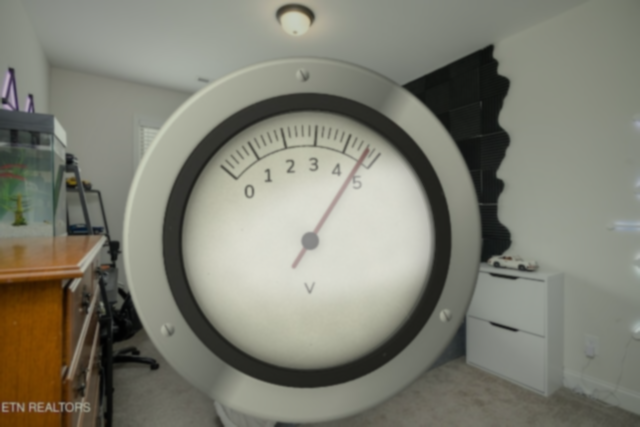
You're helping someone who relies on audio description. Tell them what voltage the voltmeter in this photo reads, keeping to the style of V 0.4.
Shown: V 4.6
